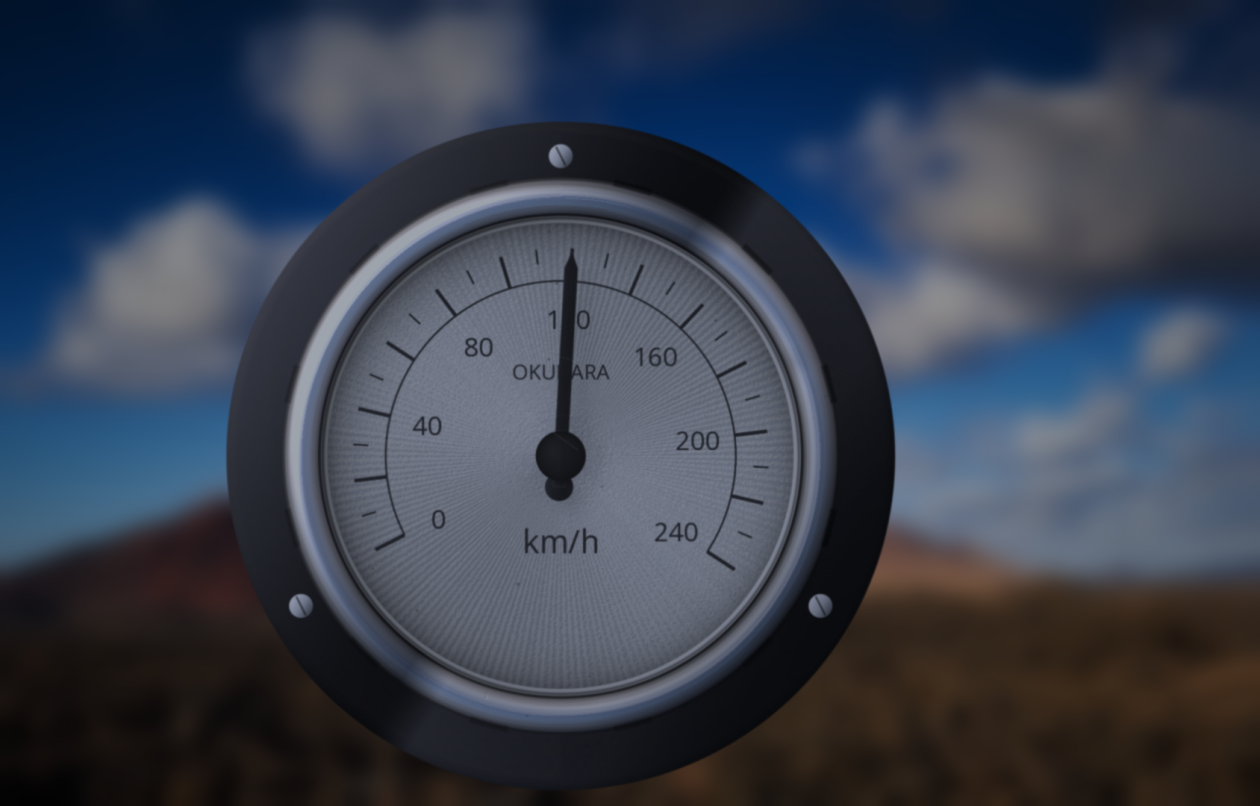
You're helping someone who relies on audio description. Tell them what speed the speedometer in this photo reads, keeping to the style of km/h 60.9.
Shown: km/h 120
